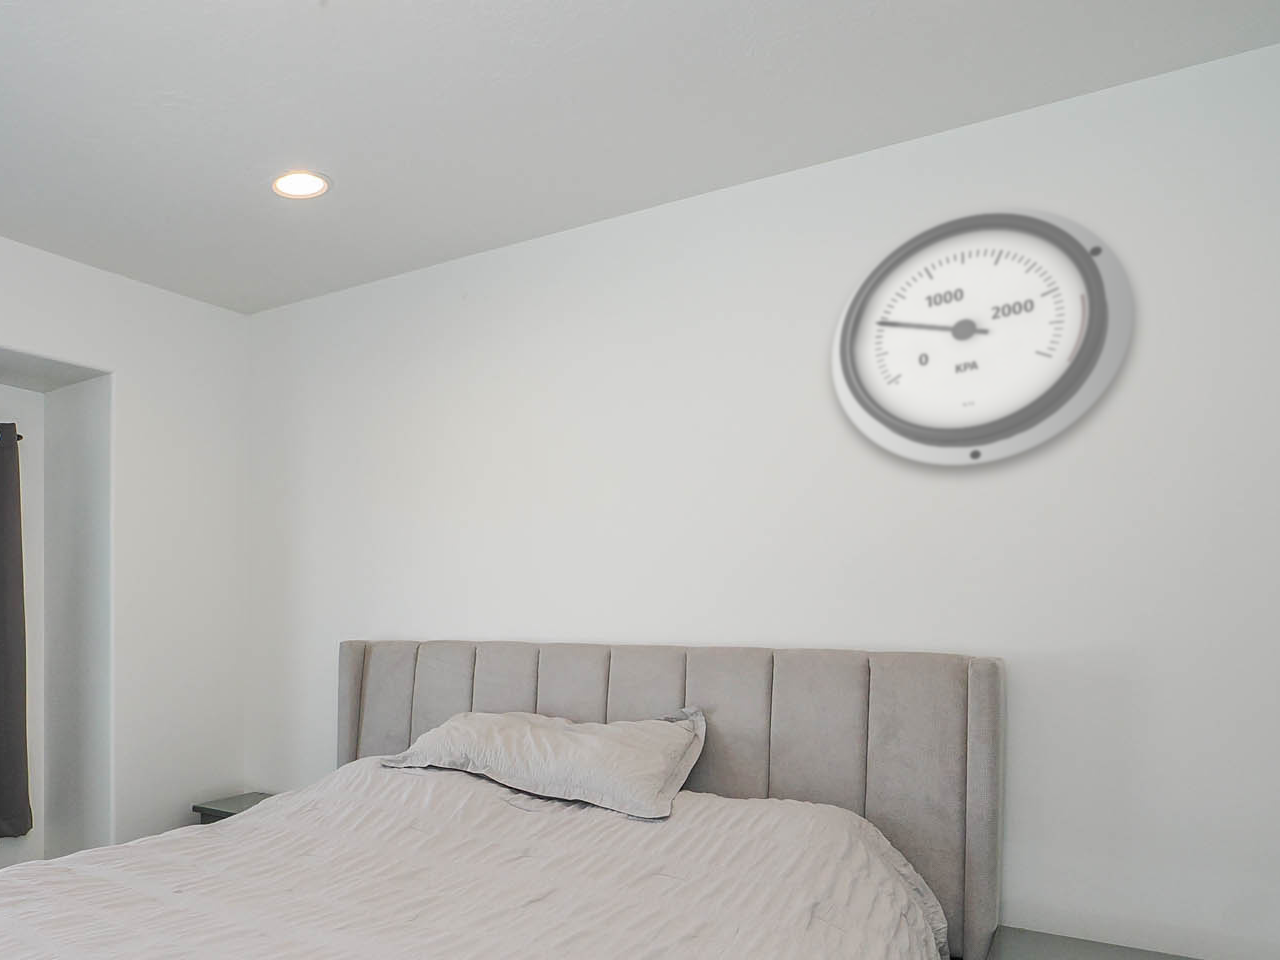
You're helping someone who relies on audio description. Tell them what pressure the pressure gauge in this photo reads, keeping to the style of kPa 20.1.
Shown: kPa 500
